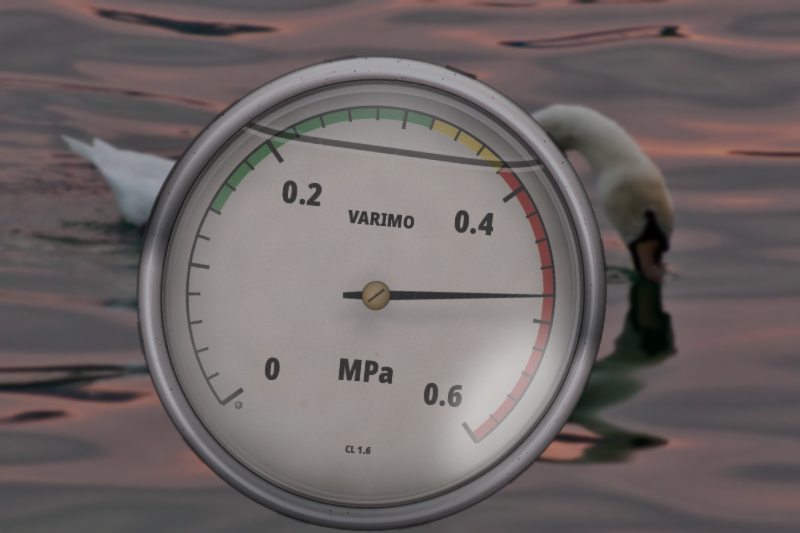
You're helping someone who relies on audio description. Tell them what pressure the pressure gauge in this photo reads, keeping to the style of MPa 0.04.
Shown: MPa 0.48
